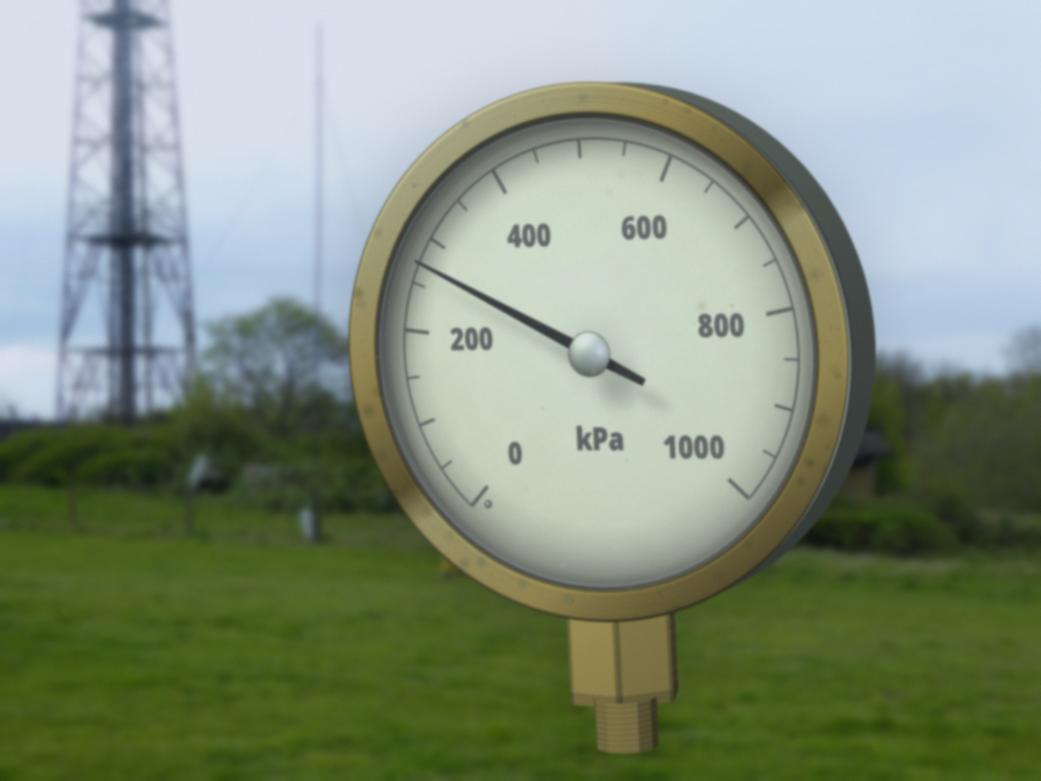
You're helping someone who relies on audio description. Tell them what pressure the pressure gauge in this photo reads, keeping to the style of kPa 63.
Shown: kPa 275
